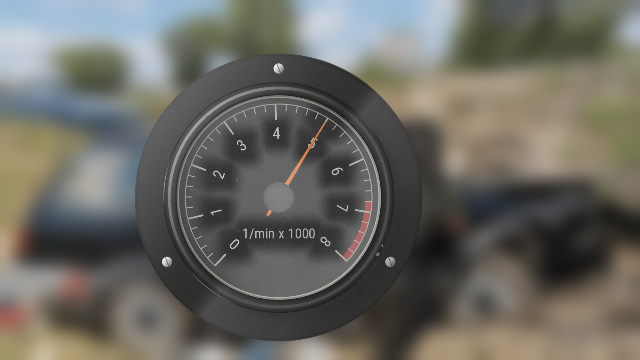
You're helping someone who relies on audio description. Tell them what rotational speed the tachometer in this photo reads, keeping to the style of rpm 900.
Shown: rpm 5000
